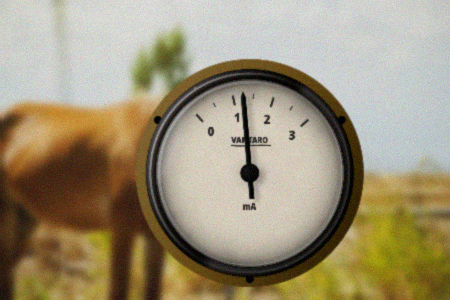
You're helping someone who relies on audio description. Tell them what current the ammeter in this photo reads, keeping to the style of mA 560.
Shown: mA 1.25
